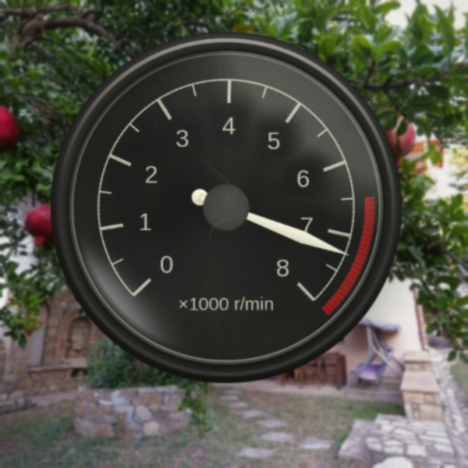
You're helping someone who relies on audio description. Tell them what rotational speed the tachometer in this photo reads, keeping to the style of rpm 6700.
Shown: rpm 7250
